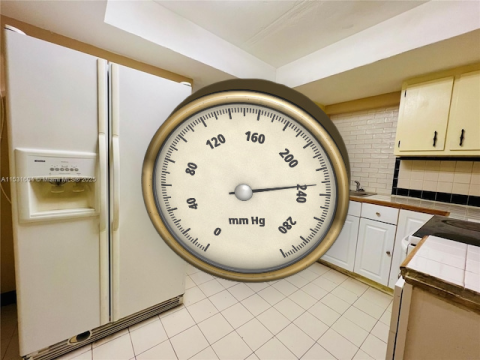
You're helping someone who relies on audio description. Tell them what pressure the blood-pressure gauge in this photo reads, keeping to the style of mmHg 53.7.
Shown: mmHg 230
